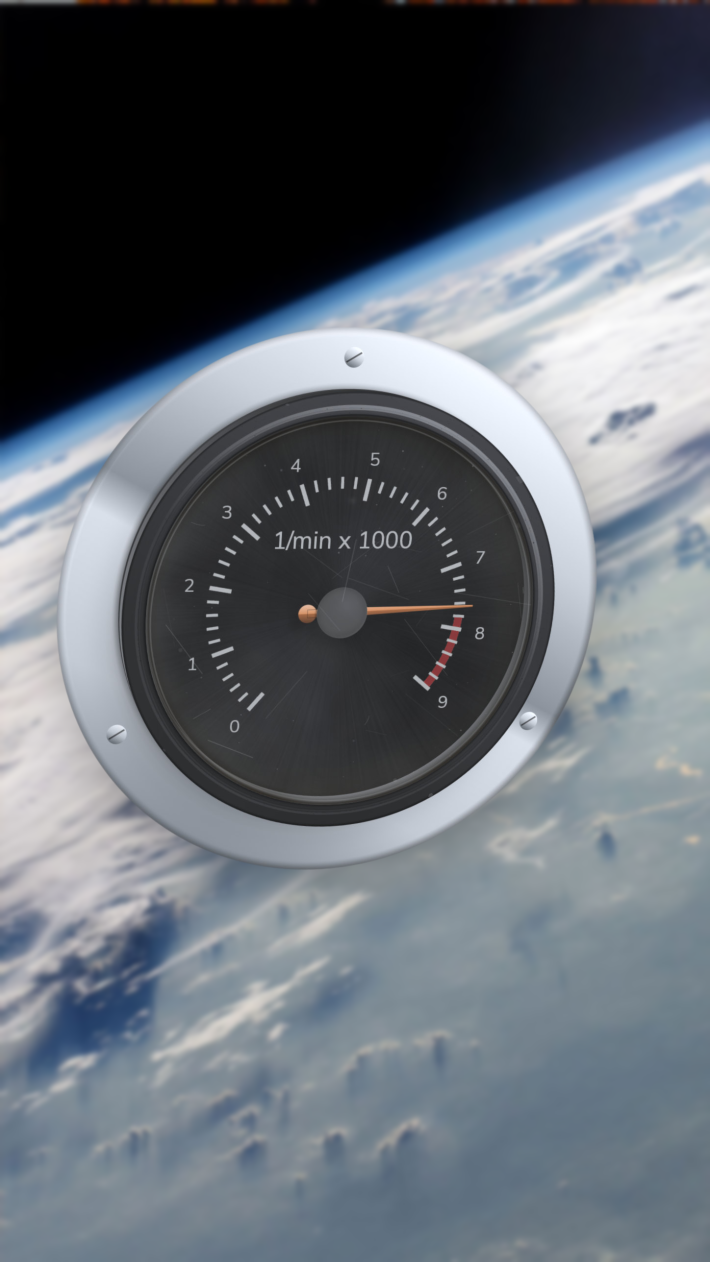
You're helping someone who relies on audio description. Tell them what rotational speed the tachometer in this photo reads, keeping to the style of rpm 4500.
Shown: rpm 7600
